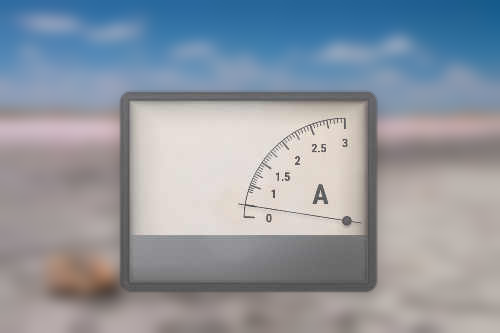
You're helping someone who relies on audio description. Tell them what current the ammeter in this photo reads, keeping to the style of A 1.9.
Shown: A 0.5
